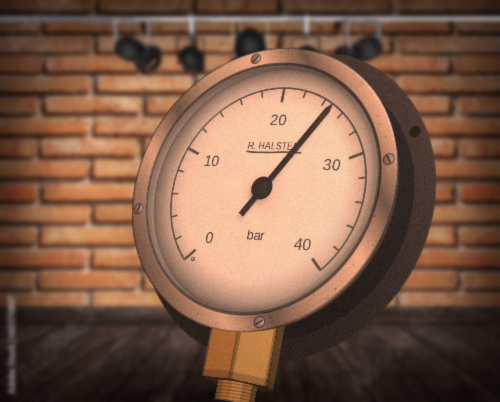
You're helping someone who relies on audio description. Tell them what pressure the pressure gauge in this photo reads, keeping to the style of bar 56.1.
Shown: bar 25
